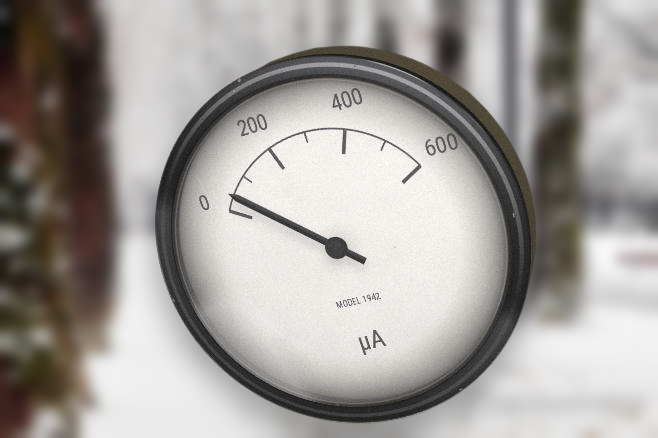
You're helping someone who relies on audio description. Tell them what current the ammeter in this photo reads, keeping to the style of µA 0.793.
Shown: µA 50
